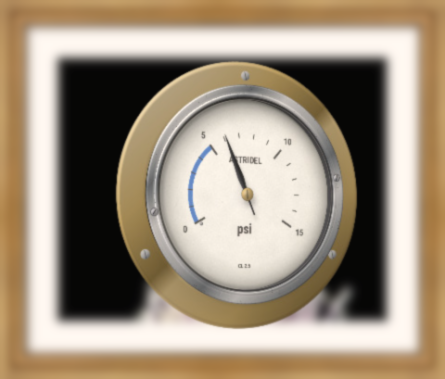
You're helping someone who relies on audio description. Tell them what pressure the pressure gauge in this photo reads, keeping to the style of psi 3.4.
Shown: psi 6
